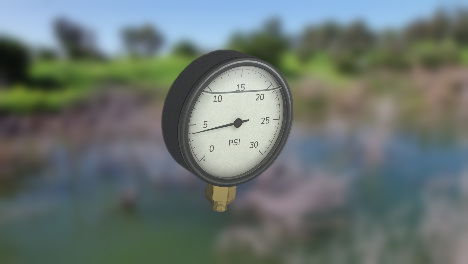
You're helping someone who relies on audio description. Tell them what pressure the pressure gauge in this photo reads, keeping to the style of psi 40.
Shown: psi 4
